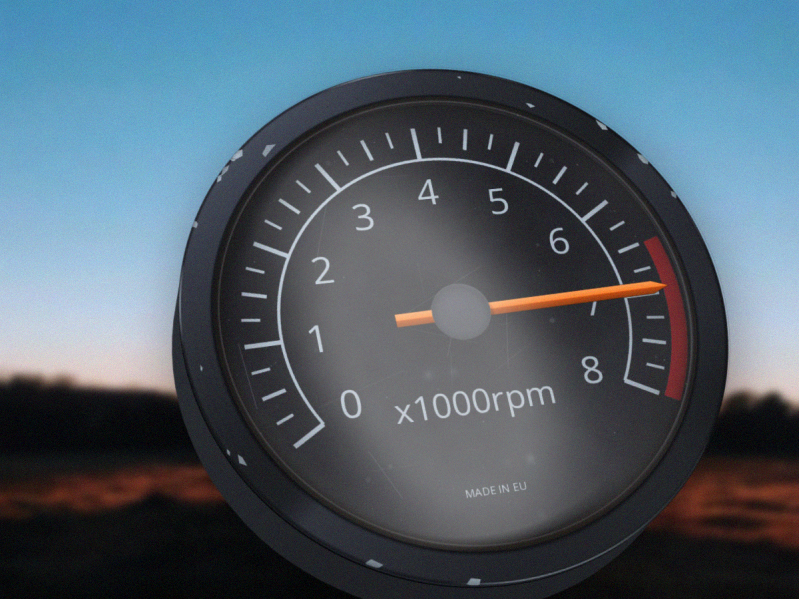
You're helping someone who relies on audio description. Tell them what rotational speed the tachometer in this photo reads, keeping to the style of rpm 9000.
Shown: rpm 7000
